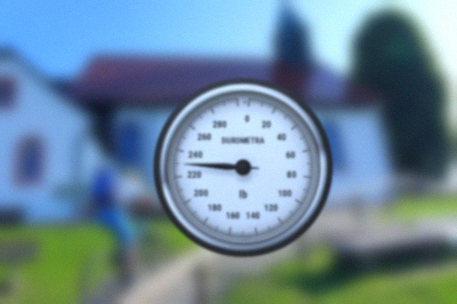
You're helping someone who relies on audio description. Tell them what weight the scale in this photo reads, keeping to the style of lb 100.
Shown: lb 230
